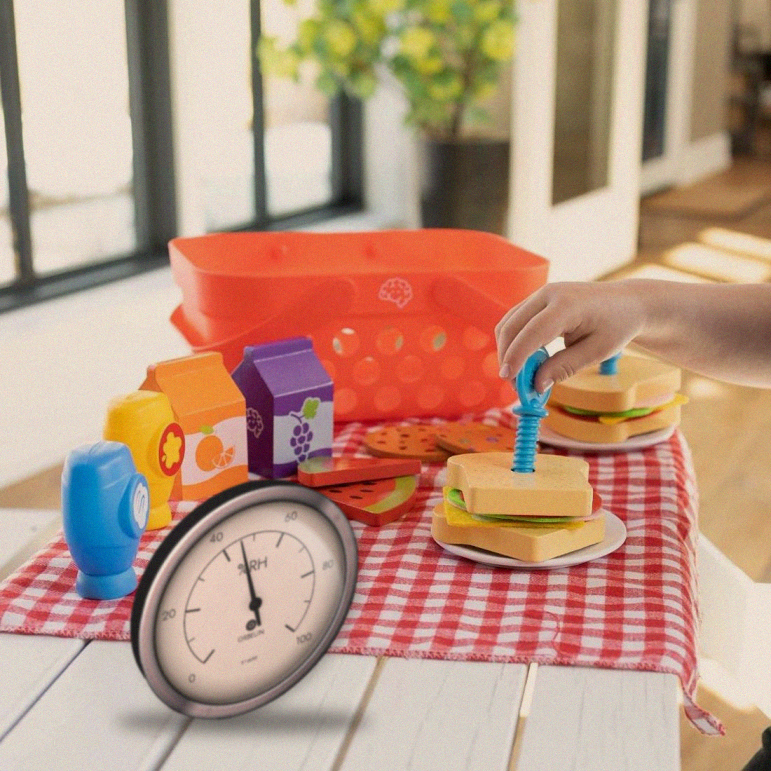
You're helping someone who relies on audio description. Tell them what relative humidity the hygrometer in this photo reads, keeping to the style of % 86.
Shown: % 45
